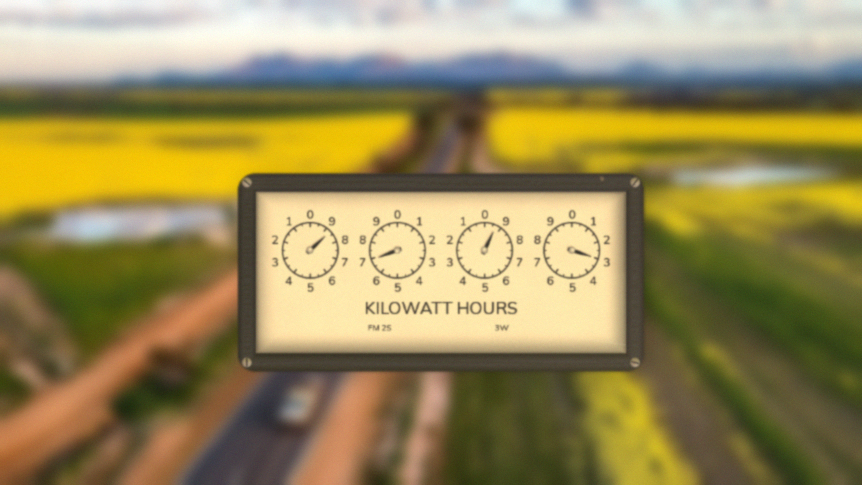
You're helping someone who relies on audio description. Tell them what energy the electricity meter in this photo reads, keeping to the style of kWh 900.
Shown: kWh 8693
